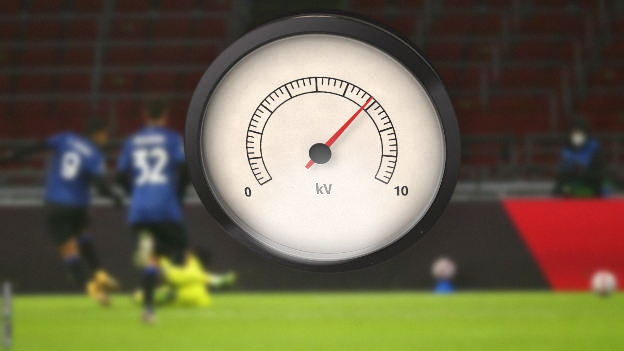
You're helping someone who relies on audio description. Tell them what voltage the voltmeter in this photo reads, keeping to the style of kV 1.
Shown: kV 6.8
